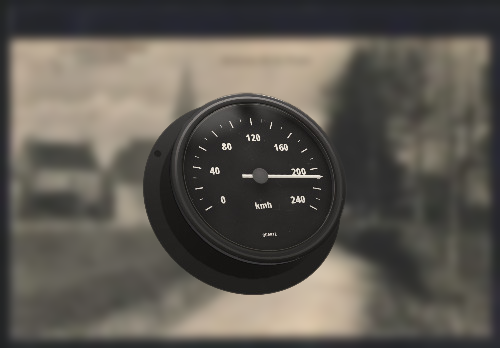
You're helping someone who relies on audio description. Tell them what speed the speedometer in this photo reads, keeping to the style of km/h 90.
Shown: km/h 210
